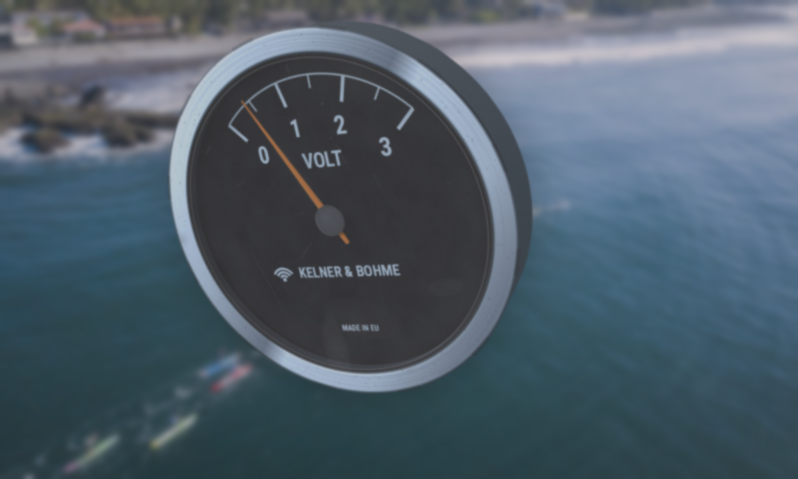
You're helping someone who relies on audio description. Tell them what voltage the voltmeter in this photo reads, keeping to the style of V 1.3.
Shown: V 0.5
